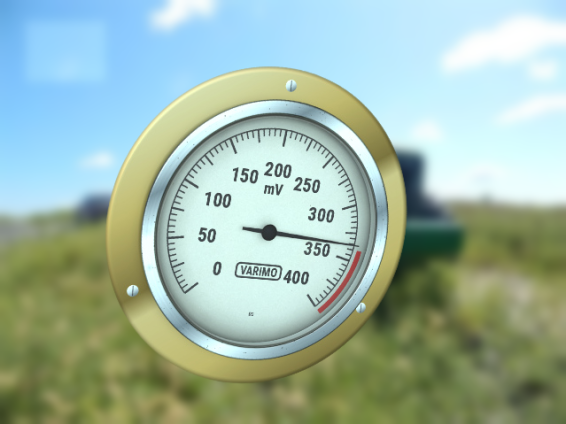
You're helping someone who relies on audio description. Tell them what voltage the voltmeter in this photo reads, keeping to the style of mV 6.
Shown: mV 335
